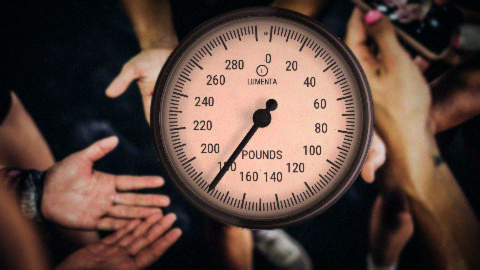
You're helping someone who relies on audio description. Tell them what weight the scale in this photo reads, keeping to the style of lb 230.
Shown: lb 180
